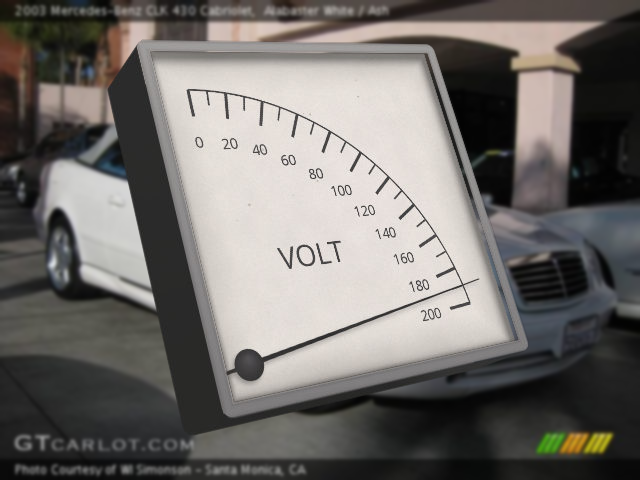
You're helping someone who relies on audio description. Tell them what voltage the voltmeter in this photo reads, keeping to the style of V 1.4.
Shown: V 190
